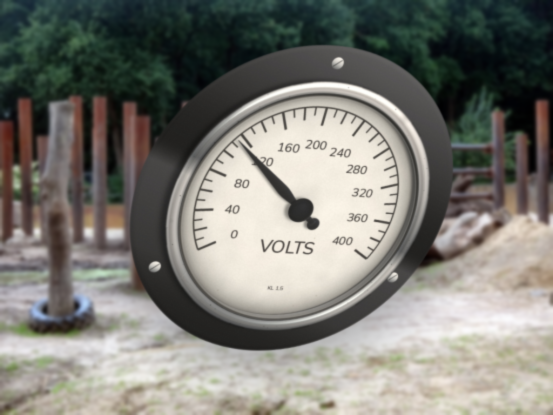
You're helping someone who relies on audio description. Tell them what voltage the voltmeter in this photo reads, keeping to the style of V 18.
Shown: V 115
